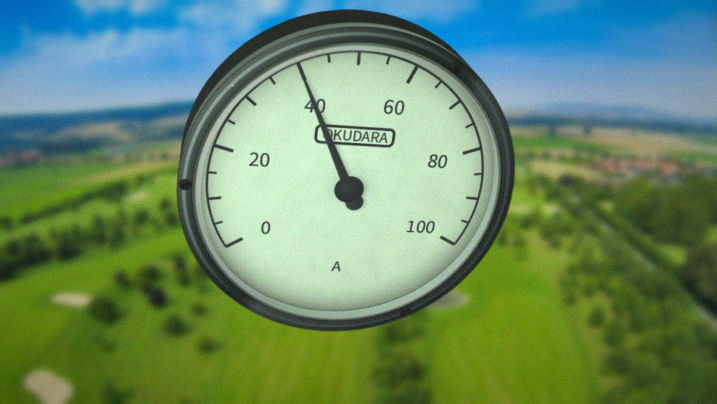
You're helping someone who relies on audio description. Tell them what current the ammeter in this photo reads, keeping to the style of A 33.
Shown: A 40
